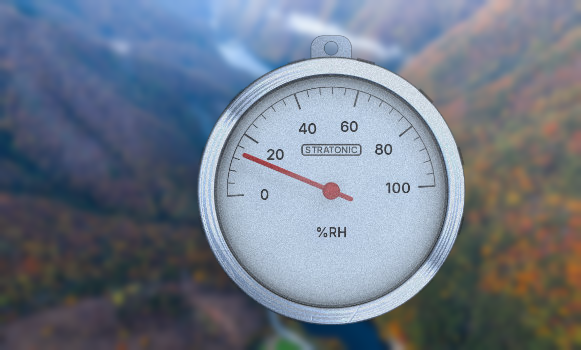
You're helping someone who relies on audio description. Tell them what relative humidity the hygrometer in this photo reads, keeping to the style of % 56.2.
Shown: % 14
